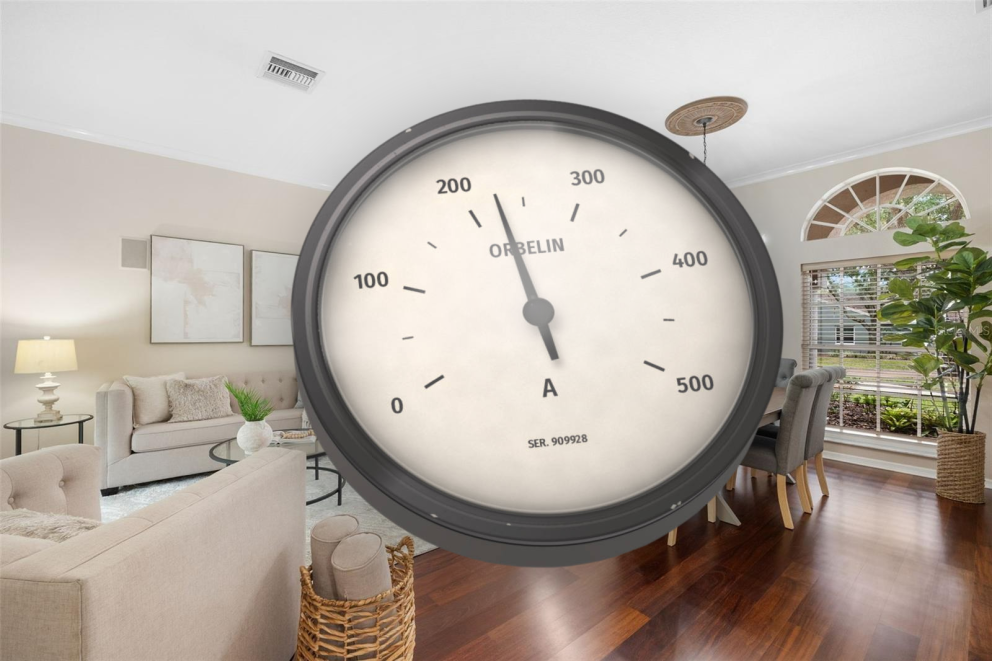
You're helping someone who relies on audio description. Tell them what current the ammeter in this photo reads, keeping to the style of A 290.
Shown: A 225
